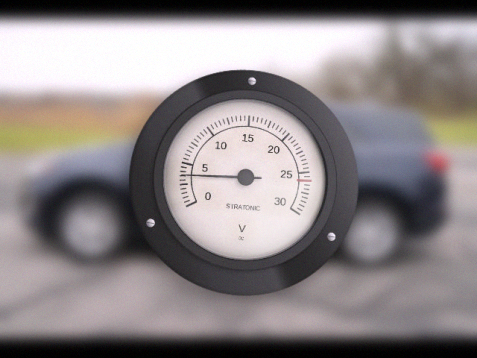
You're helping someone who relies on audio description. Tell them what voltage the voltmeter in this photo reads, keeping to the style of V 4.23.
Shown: V 3.5
